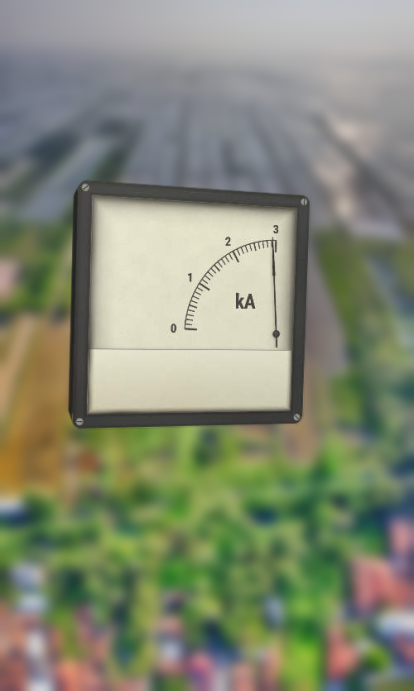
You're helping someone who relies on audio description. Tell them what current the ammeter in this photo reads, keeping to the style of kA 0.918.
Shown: kA 2.9
